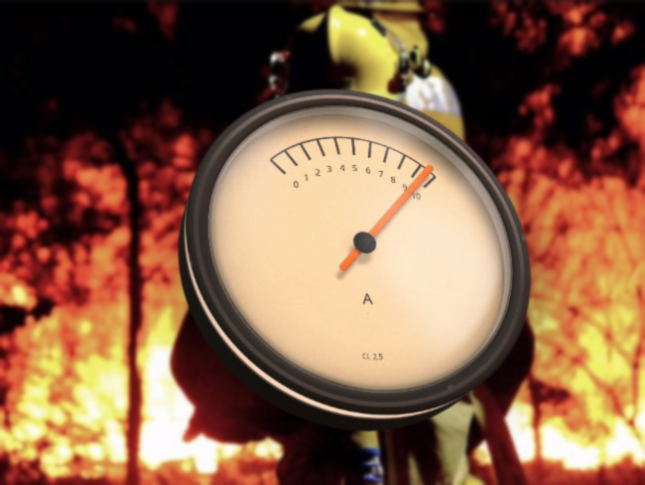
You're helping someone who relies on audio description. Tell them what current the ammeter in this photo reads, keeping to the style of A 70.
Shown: A 9.5
